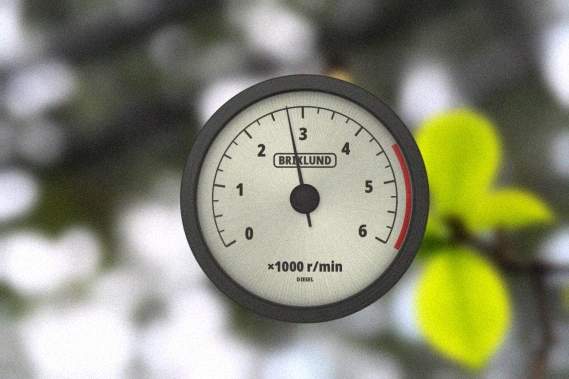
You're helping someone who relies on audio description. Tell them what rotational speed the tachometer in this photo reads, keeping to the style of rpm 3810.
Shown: rpm 2750
